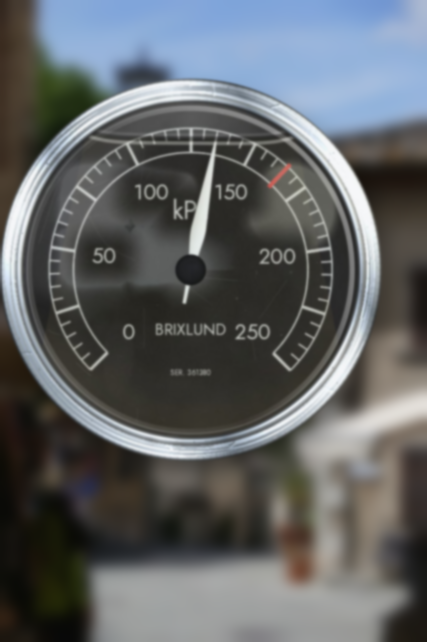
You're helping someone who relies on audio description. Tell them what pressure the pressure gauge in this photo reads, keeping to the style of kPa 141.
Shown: kPa 135
